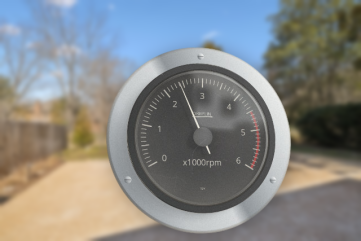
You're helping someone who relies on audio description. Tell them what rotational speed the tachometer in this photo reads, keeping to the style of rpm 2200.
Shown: rpm 2400
